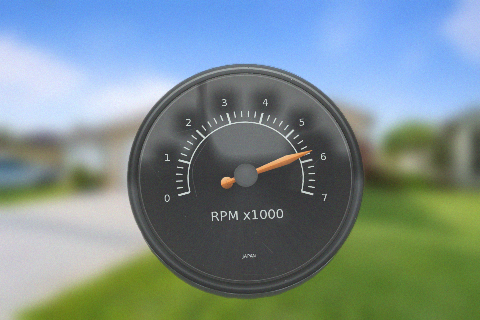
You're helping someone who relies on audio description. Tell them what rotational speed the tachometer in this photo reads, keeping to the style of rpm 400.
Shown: rpm 5800
